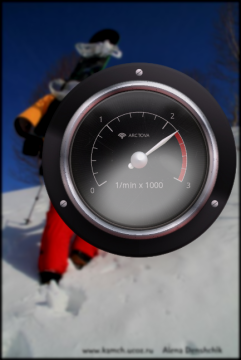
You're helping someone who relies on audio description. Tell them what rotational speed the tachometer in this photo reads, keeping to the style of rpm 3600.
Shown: rpm 2200
